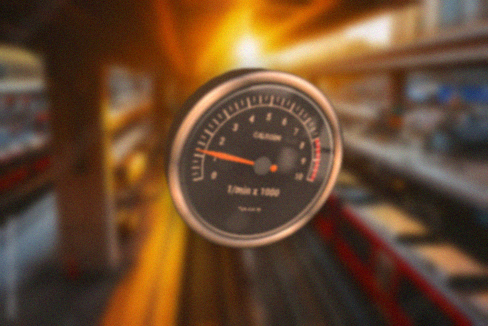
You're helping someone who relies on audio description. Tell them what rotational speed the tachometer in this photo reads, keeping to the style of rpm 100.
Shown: rpm 1250
